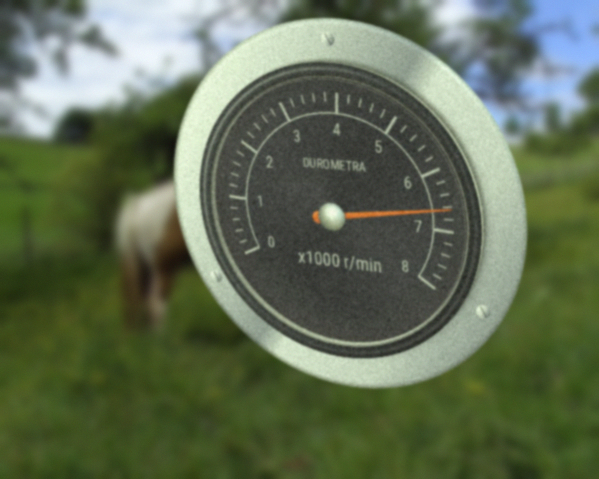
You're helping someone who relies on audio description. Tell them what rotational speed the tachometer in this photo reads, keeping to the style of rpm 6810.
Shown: rpm 6600
